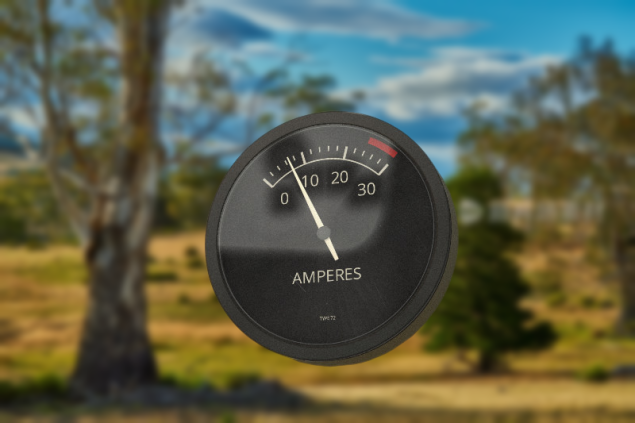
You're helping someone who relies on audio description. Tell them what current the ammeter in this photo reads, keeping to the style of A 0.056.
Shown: A 7
